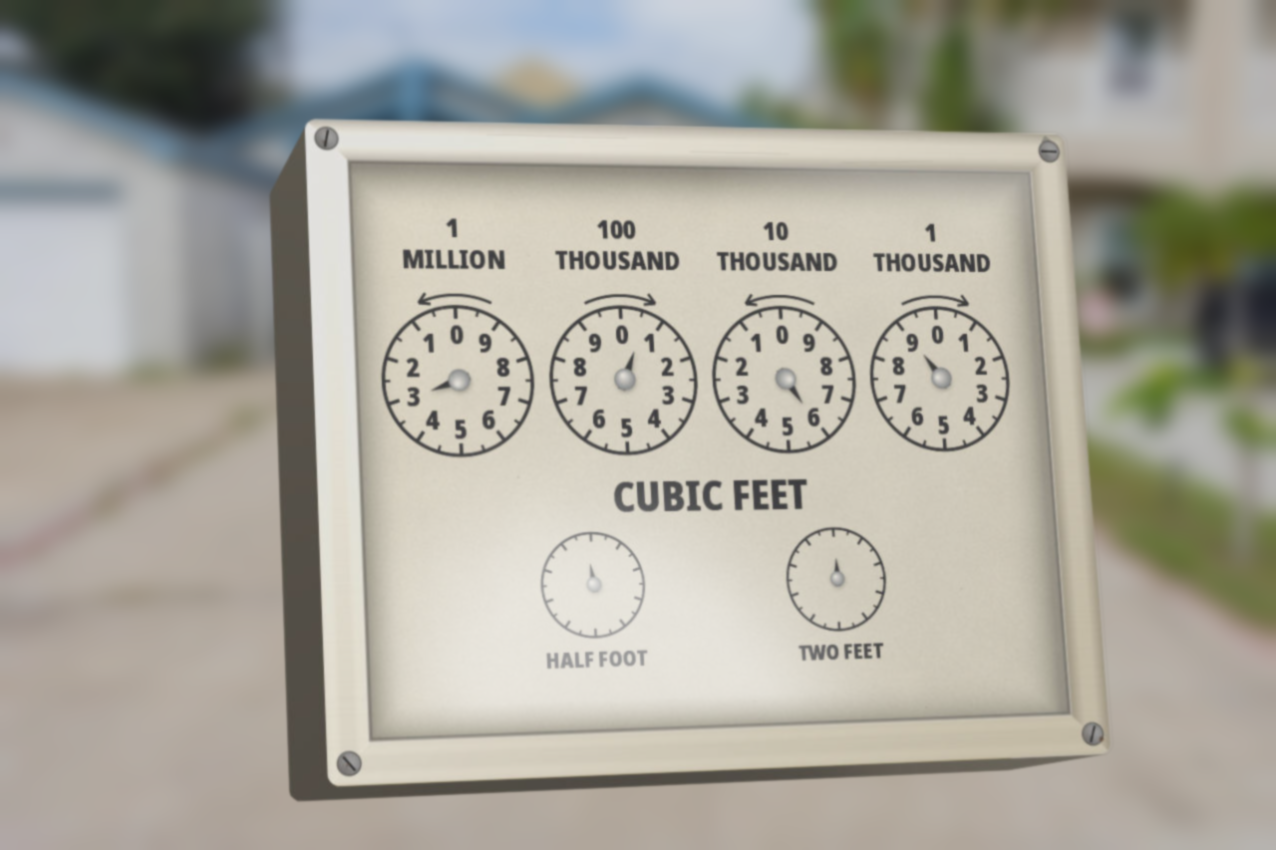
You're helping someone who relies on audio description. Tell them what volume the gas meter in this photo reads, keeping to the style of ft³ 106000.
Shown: ft³ 305900
